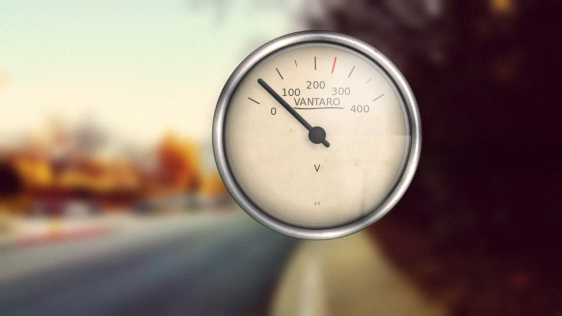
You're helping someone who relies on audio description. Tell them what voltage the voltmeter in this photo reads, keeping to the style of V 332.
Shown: V 50
